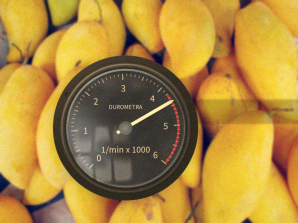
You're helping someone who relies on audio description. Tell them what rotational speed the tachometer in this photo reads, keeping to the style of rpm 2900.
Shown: rpm 4400
